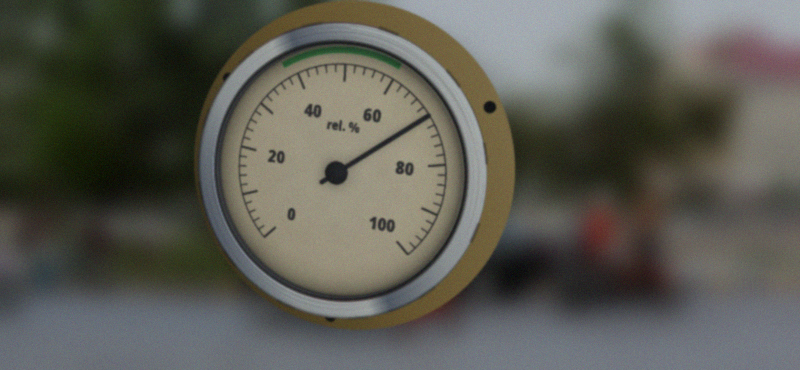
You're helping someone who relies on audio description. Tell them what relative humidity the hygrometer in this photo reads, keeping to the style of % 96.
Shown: % 70
